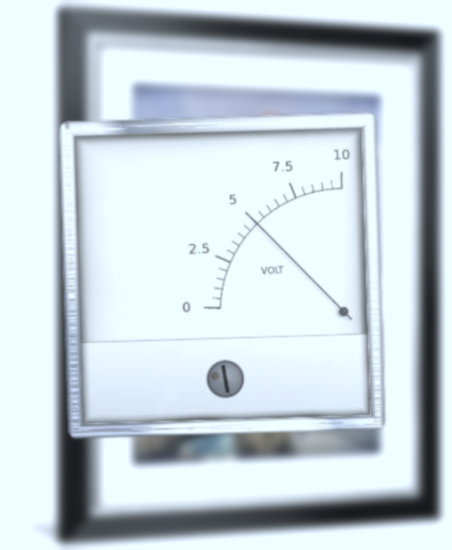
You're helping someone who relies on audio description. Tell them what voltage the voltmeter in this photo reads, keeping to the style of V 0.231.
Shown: V 5
